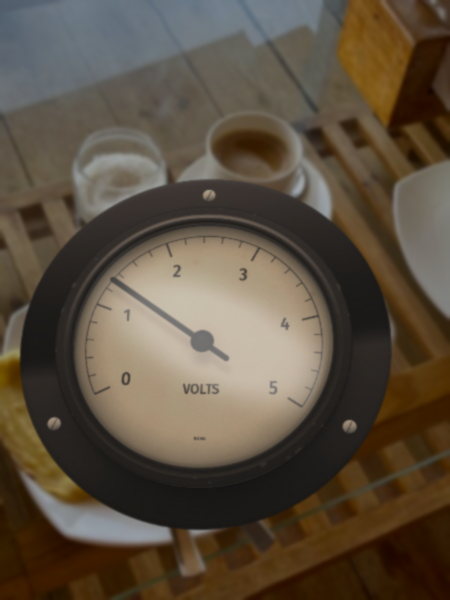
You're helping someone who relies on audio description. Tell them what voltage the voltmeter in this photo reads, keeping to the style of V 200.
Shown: V 1.3
